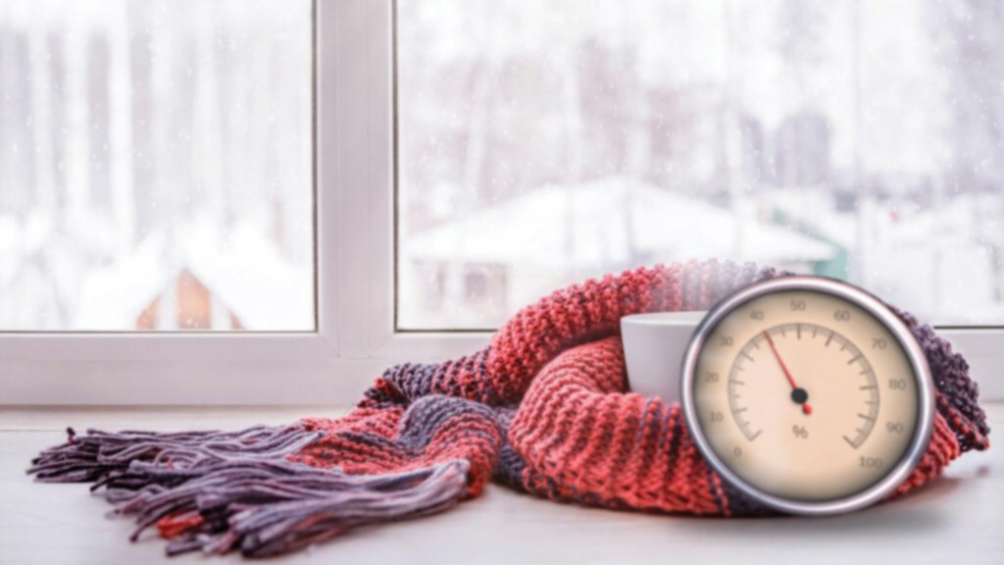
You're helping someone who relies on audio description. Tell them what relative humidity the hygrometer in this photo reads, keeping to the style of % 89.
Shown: % 40
